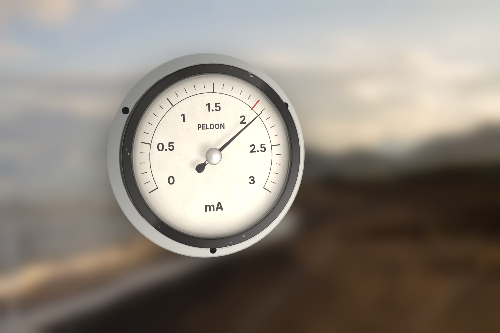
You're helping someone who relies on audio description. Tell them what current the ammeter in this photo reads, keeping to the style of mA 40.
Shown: mA 2.1
